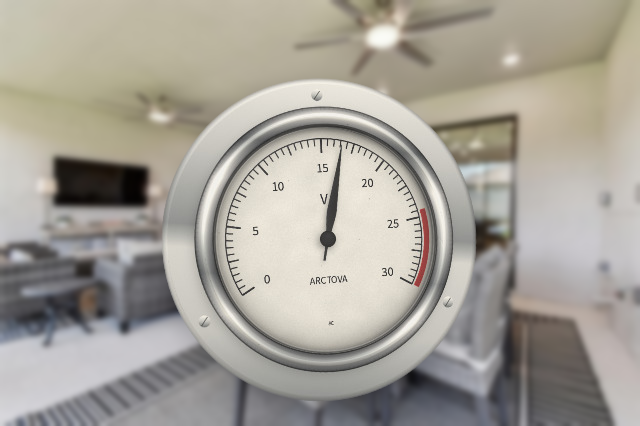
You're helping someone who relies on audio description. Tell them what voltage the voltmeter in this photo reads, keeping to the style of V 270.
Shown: V 16.5
